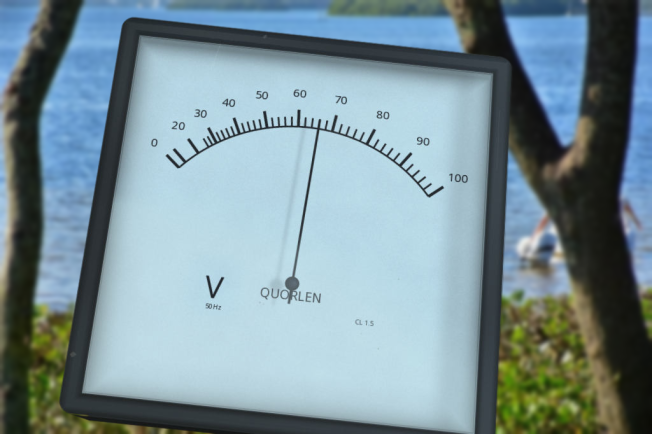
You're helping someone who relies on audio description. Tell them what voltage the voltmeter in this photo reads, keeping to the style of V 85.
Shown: V 66
